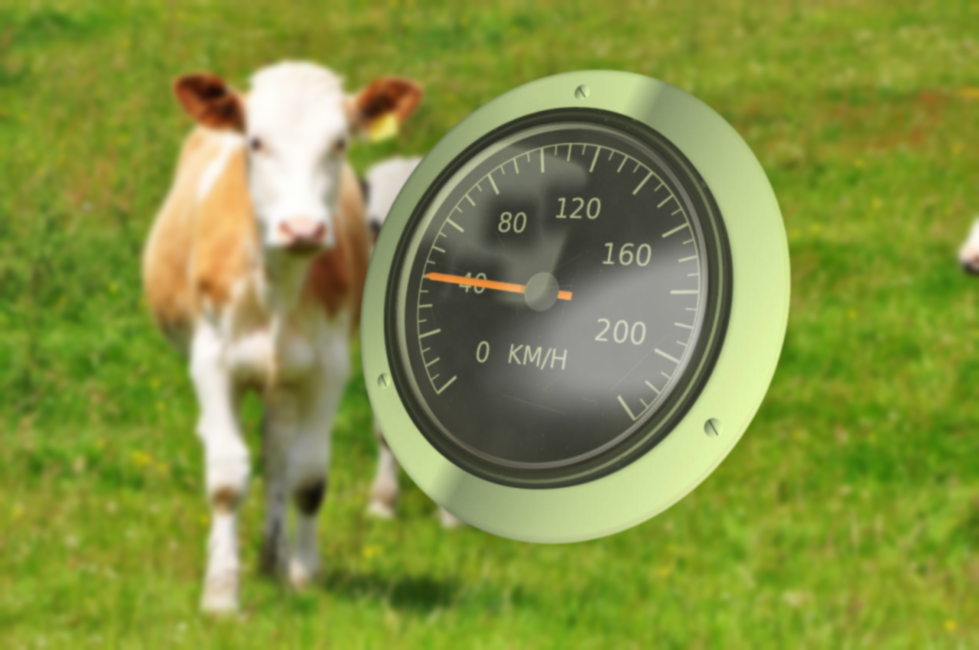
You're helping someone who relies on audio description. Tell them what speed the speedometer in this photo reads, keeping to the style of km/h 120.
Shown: km/h 40
